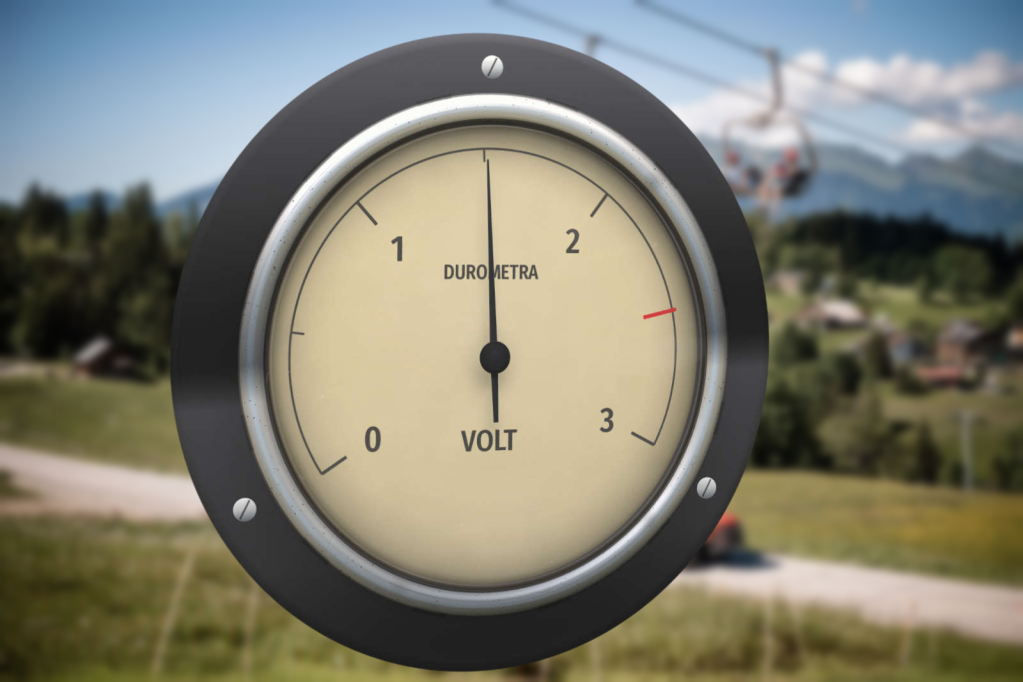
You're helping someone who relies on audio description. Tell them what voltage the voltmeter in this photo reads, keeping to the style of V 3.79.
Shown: V 1.5
